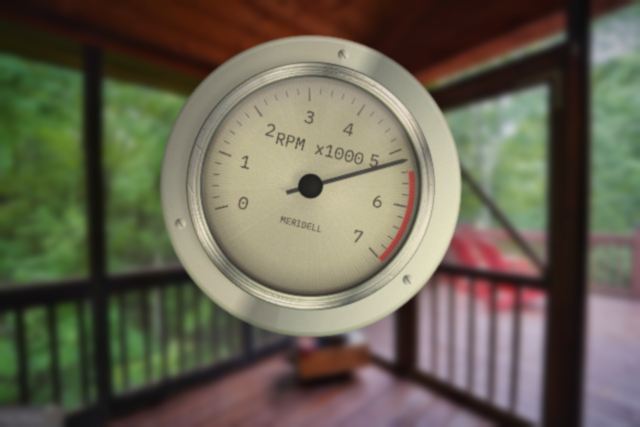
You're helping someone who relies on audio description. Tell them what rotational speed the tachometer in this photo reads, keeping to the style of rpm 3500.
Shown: rpm 5200
